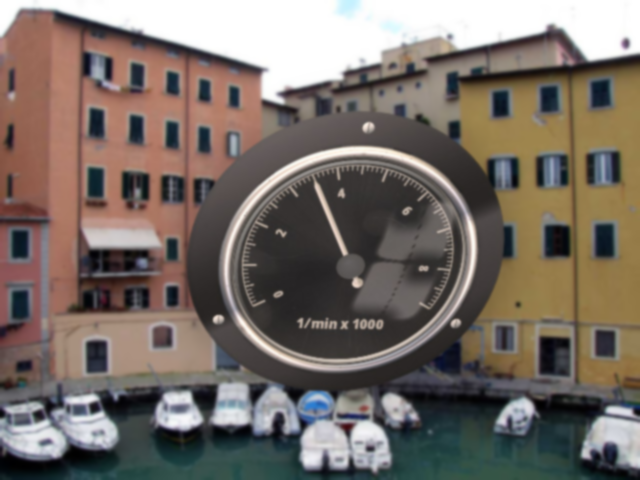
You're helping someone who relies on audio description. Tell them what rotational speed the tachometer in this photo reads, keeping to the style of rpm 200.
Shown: rpm 3500
